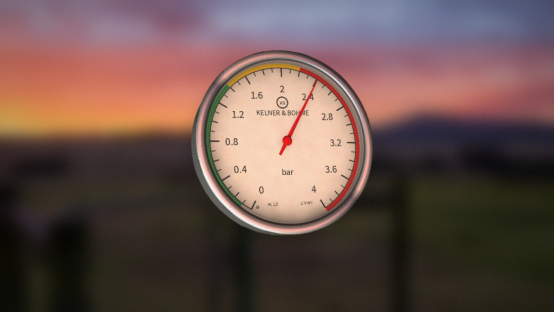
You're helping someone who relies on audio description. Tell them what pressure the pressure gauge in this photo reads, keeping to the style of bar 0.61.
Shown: bar 2.4
